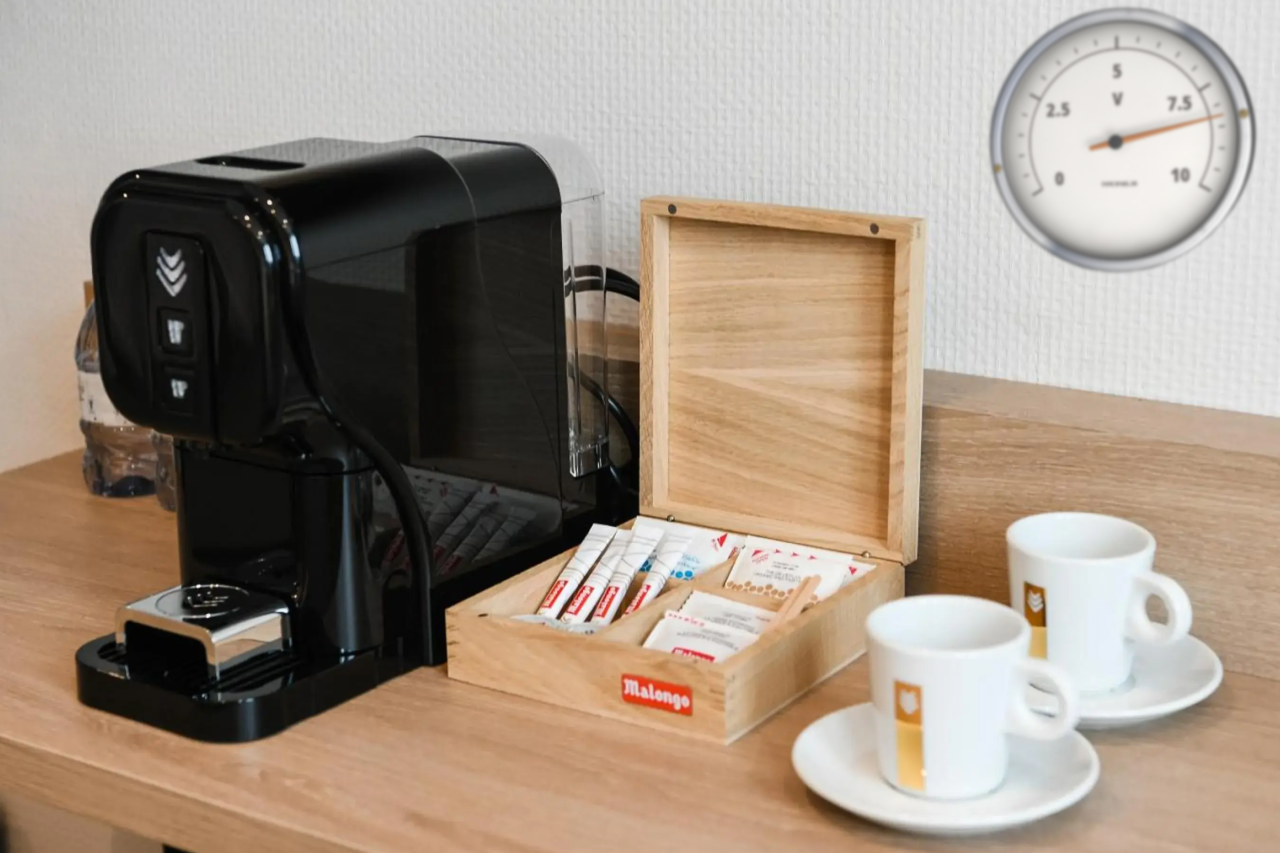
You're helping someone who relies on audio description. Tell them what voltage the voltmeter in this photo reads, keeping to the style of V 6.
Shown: V 8.25
